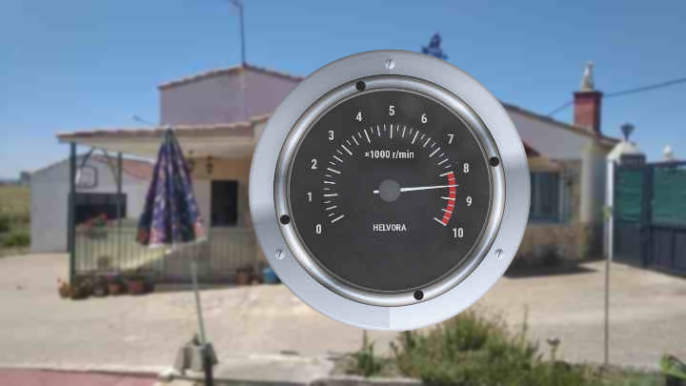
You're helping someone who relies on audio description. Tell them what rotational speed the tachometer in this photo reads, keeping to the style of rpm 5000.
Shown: rpm 8500
